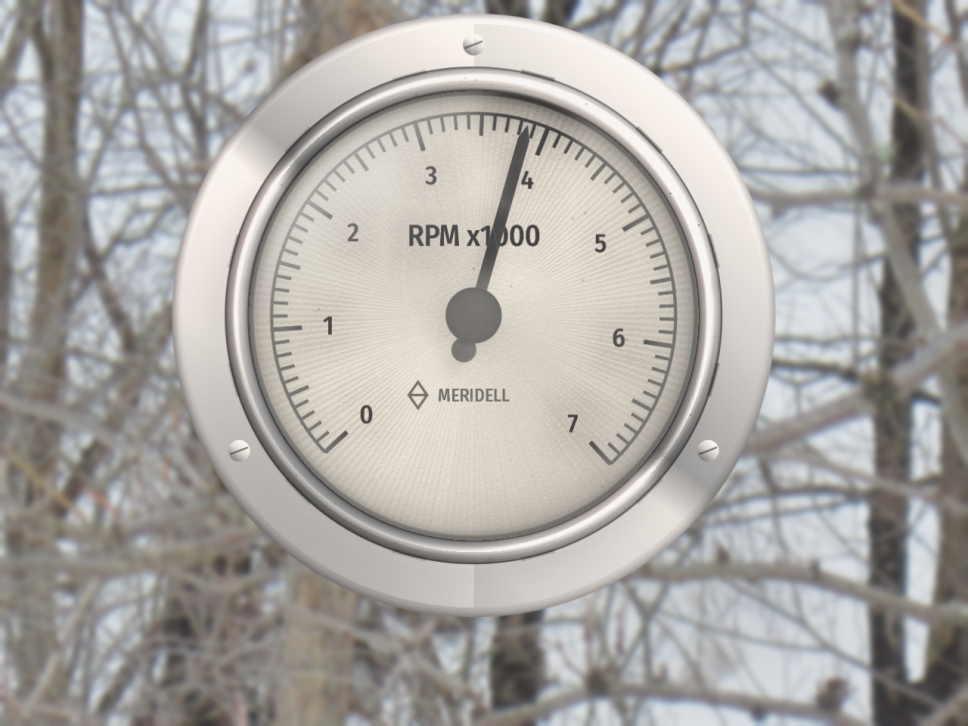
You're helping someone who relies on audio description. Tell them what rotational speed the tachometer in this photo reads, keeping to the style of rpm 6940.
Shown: rpm 3850
